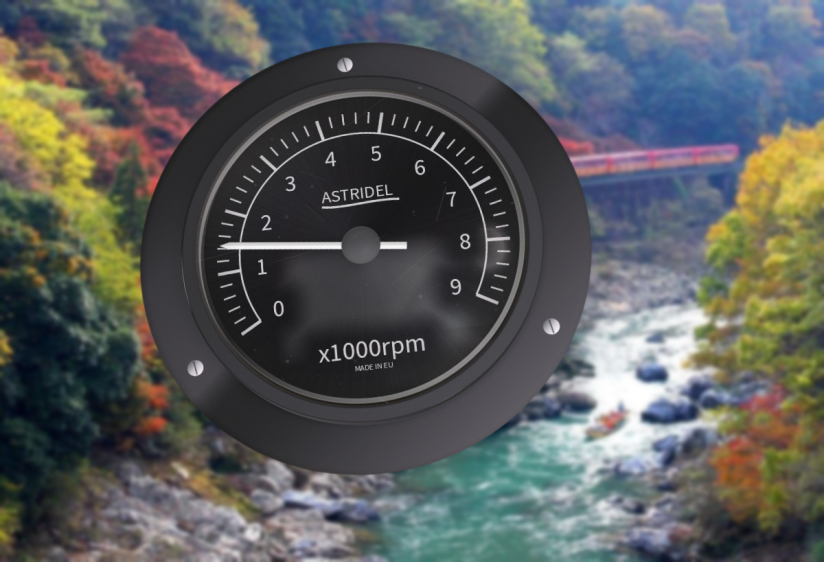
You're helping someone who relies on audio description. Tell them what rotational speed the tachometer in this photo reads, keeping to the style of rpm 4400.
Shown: rpm 1400
